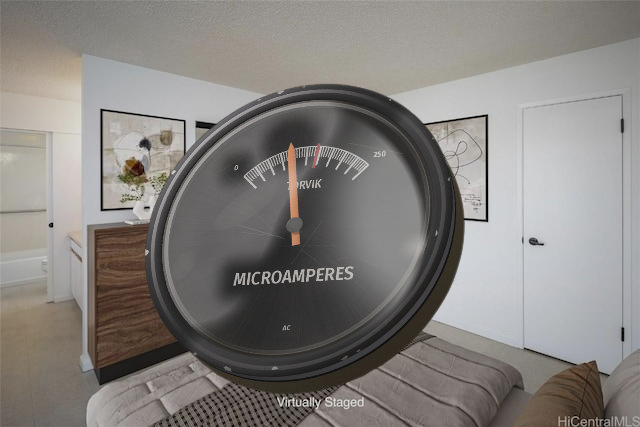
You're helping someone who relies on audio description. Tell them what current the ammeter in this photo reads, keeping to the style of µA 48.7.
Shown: µA 100
